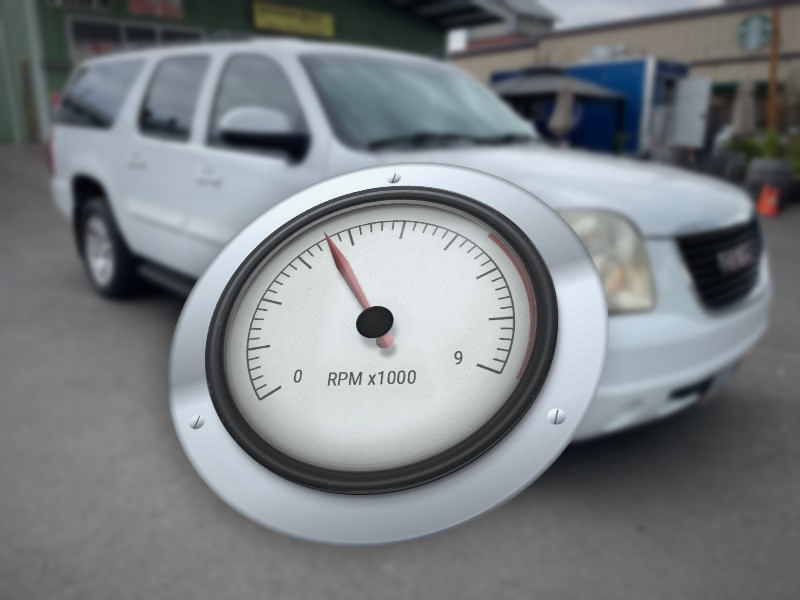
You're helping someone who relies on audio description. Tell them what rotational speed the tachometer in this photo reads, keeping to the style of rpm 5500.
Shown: rpm 3600
